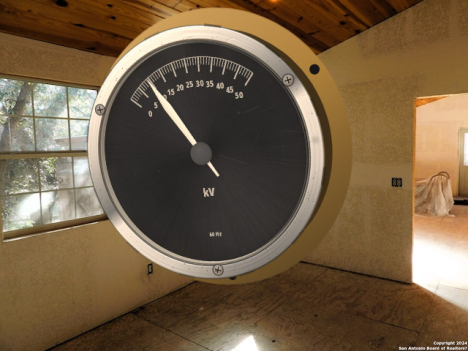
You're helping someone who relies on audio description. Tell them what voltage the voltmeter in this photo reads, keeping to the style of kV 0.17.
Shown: kV 10
